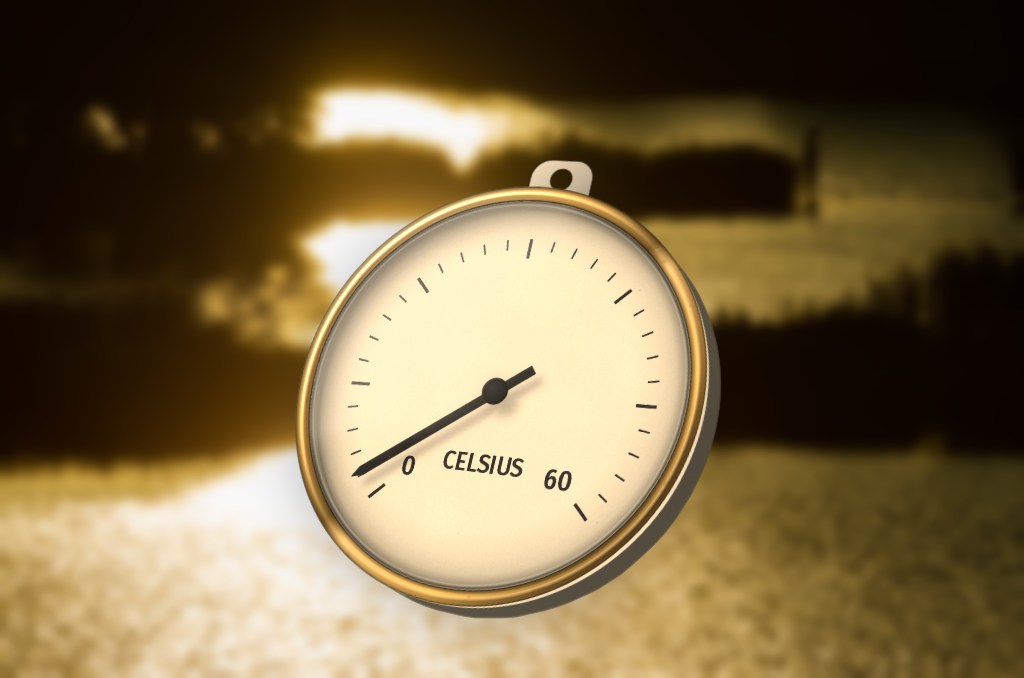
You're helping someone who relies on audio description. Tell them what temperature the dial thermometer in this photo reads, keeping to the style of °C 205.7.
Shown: °C 2
